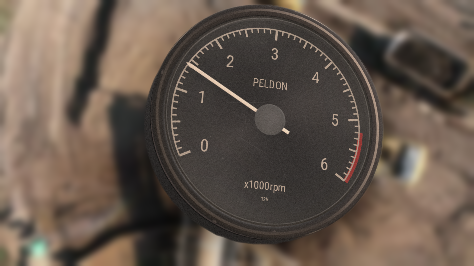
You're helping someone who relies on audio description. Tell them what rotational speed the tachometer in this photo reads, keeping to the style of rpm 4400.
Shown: rpm 1400
